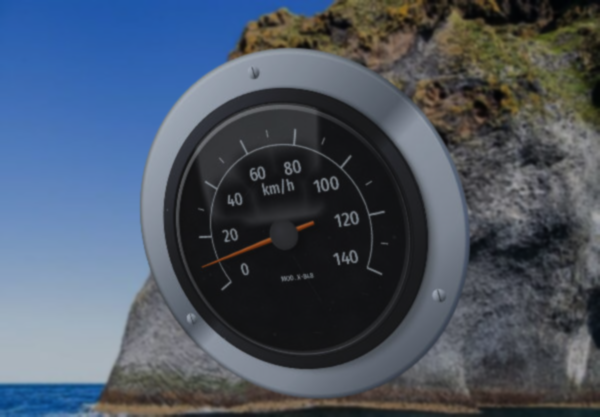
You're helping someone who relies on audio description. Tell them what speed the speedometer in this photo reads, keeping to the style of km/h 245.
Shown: km/h 10
